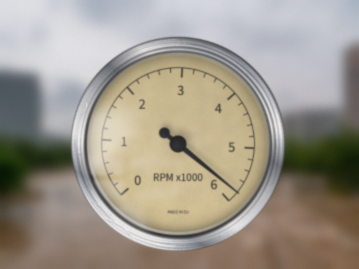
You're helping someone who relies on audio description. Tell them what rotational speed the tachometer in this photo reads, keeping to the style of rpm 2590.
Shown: rpm 5800
